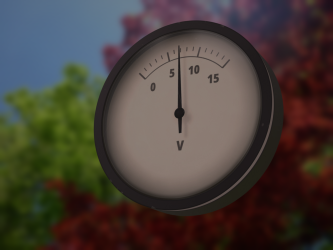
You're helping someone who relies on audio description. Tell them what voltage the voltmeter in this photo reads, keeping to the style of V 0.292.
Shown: V 7
